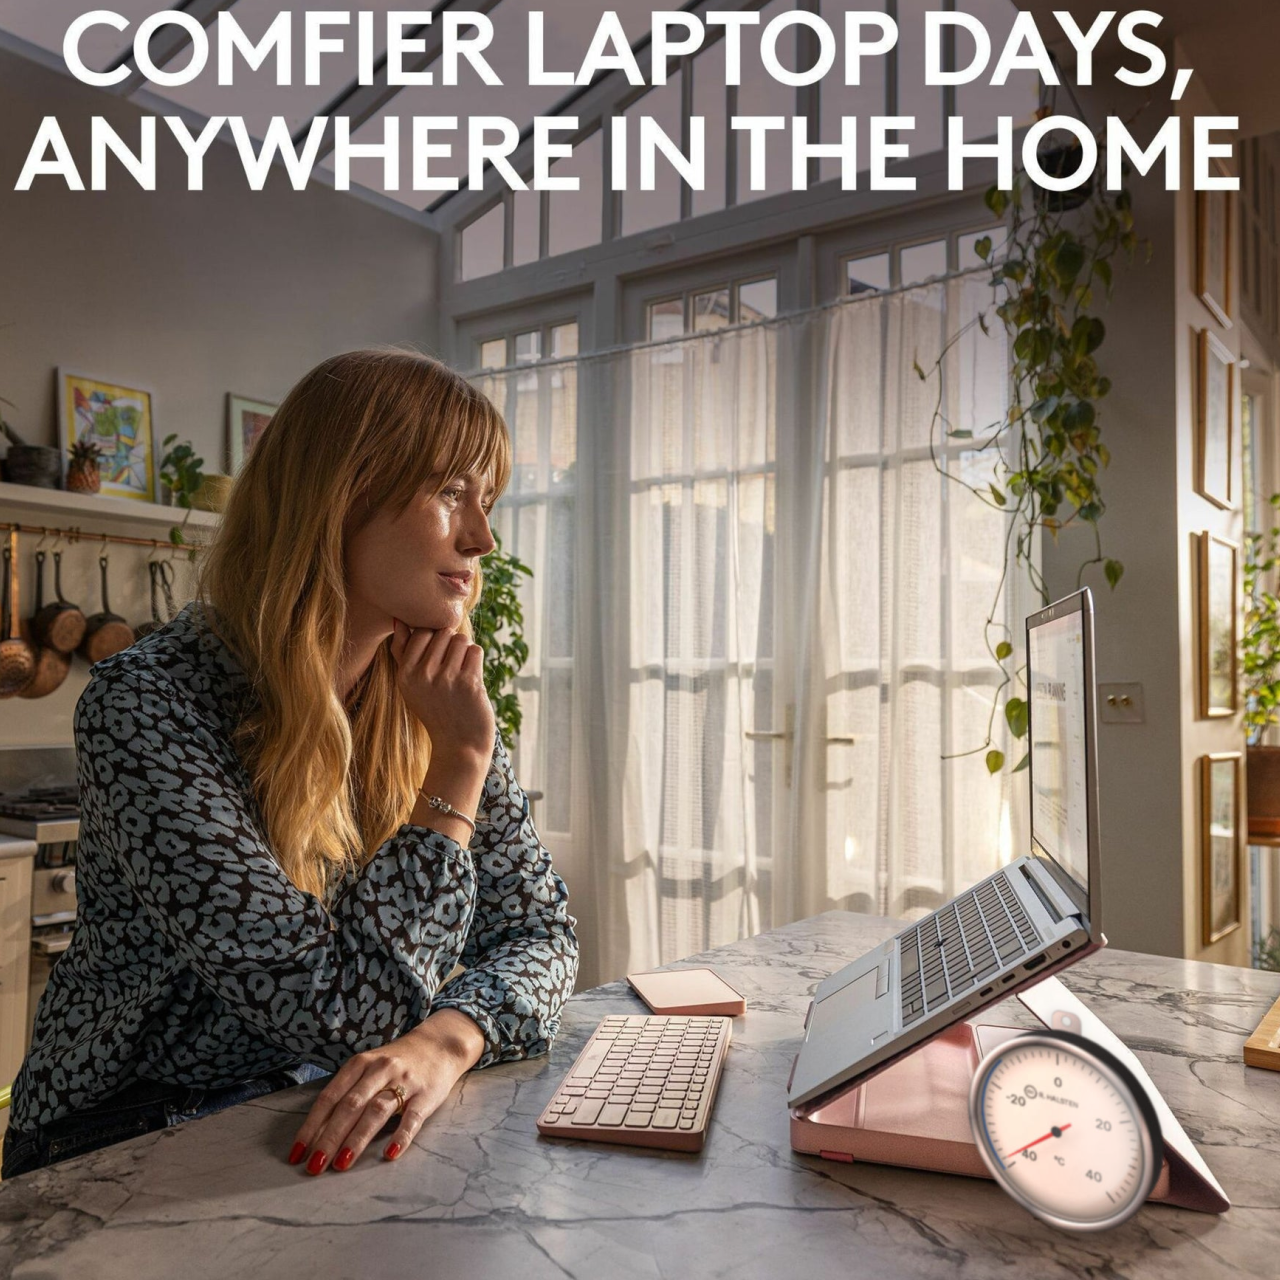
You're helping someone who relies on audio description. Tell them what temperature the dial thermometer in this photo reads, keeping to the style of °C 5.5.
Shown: °C -38
